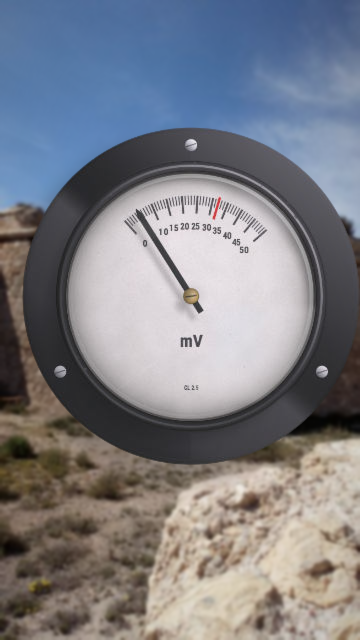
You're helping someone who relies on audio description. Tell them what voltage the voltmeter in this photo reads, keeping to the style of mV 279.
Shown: mV 5
